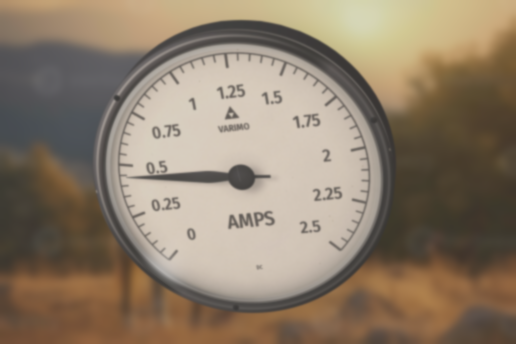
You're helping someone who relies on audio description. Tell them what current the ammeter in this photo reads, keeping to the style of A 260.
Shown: A 0.45
